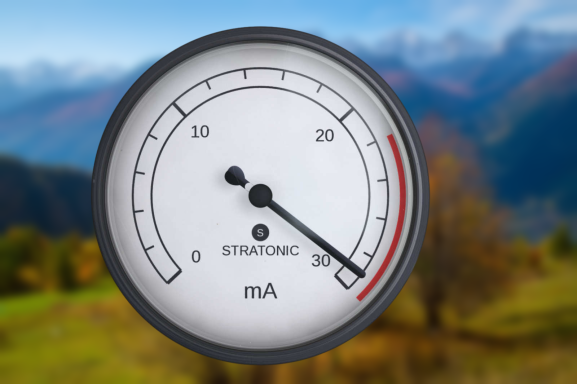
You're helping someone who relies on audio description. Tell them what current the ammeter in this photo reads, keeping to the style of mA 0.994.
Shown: mA 29
